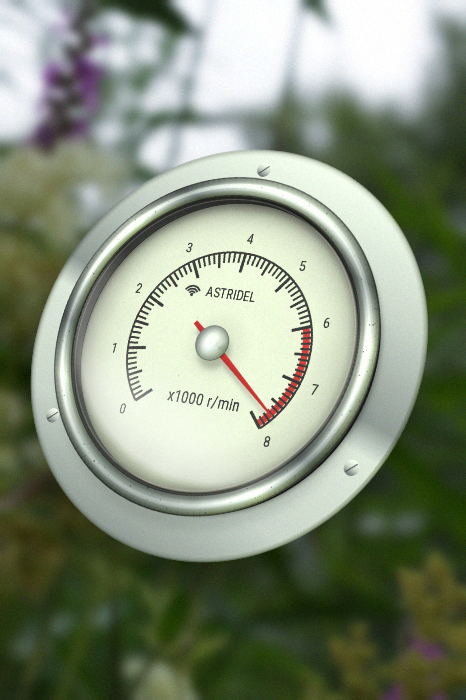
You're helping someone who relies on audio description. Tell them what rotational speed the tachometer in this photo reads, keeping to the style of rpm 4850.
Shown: rpm 7700
